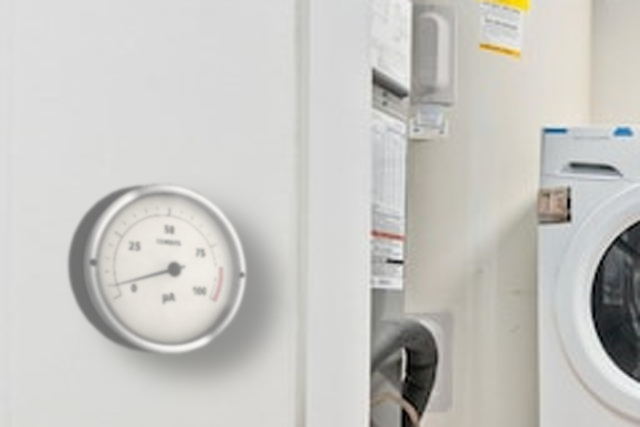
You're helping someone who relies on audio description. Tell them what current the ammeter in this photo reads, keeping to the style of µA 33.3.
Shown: µA 5
